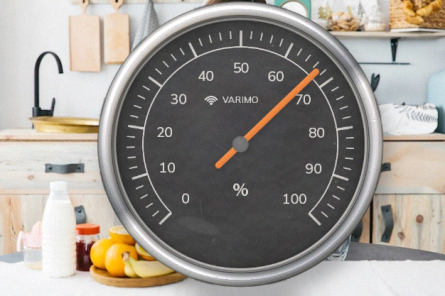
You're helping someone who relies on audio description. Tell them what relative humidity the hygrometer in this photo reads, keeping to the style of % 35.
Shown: % 67
